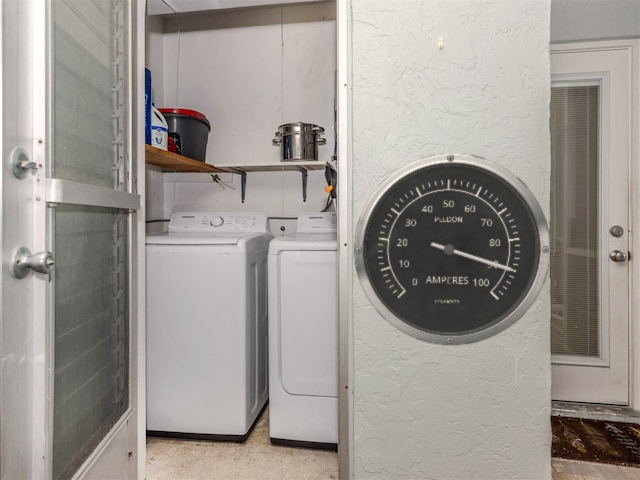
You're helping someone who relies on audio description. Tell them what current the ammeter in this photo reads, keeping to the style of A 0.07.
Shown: A 90
